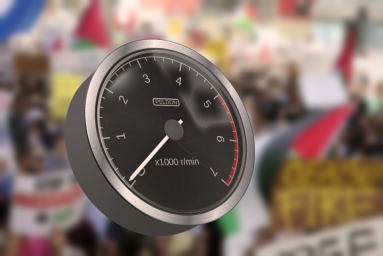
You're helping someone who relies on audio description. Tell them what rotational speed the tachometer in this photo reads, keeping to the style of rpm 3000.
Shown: rpm 100
